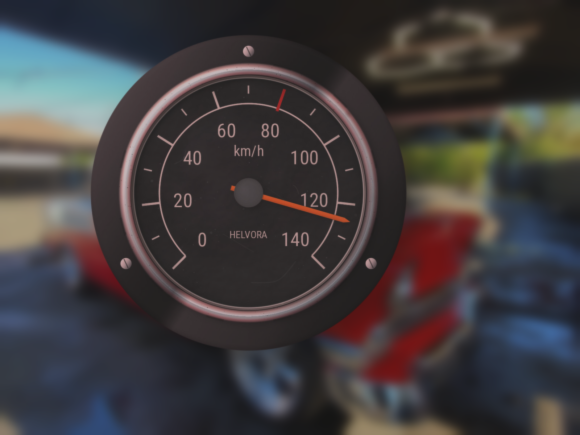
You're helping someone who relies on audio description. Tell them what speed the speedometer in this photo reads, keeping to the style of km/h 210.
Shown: km/h 125
